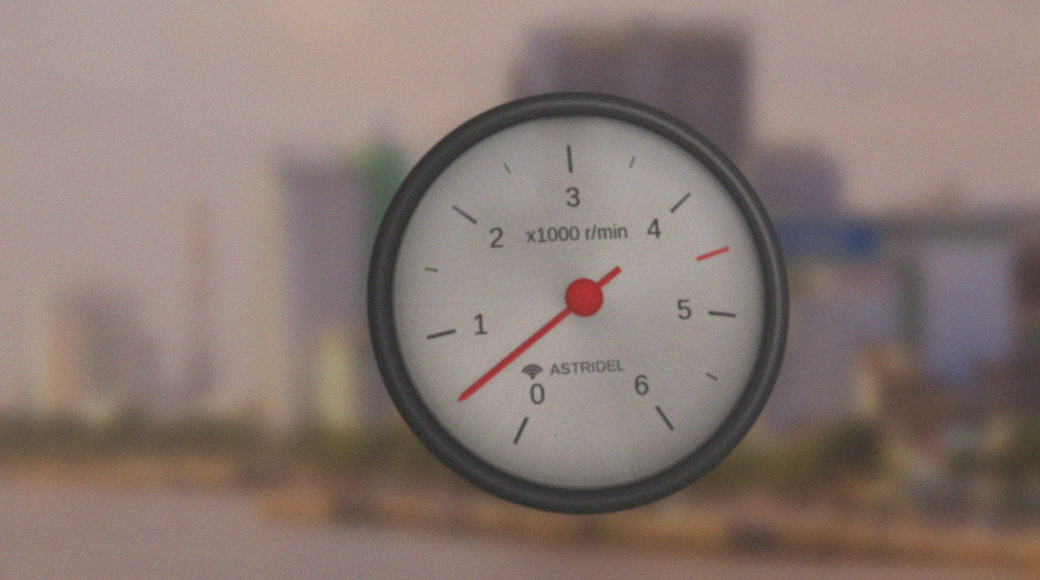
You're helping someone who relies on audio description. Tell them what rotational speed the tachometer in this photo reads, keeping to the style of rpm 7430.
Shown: rpm 500
